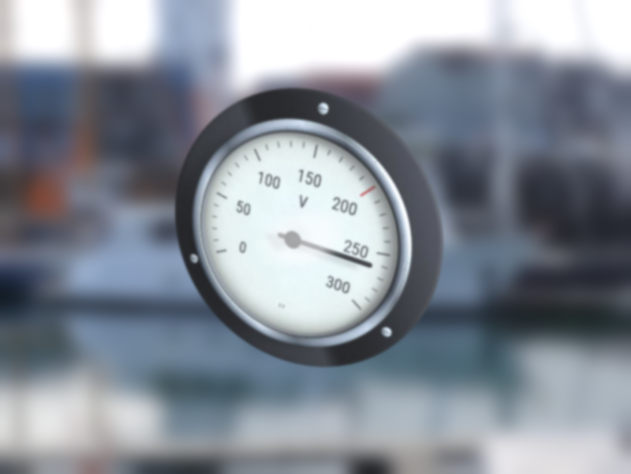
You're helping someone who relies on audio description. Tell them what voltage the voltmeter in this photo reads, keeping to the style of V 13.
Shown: V 260
